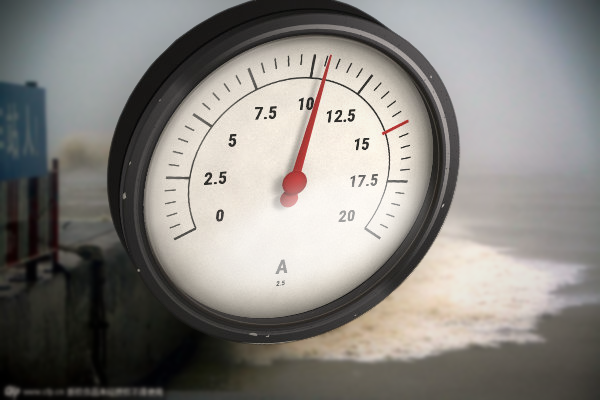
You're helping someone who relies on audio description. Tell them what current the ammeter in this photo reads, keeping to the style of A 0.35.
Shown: A 10.5
